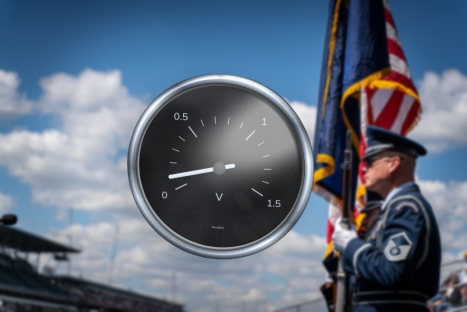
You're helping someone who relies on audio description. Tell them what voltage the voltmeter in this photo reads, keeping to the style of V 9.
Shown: V 0.1
